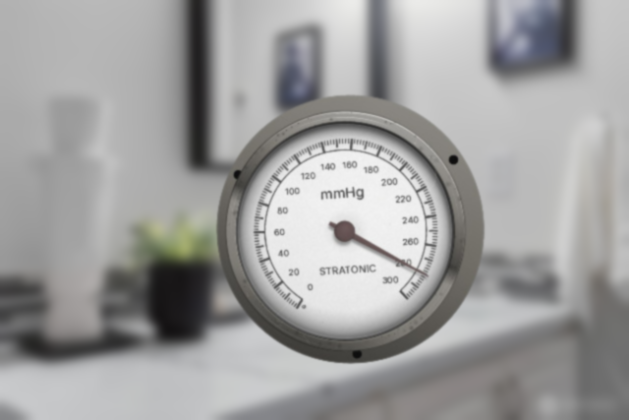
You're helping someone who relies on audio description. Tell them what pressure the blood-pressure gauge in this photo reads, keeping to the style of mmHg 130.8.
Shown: mmHg 280
